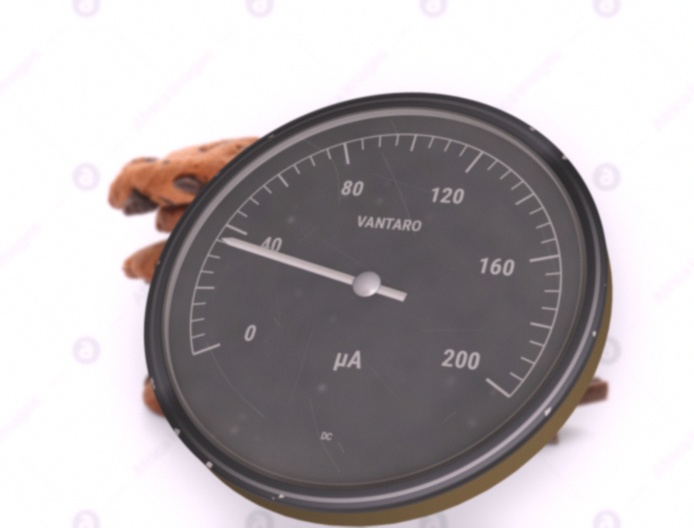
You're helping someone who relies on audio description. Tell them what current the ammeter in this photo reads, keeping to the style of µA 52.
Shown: µA 35
